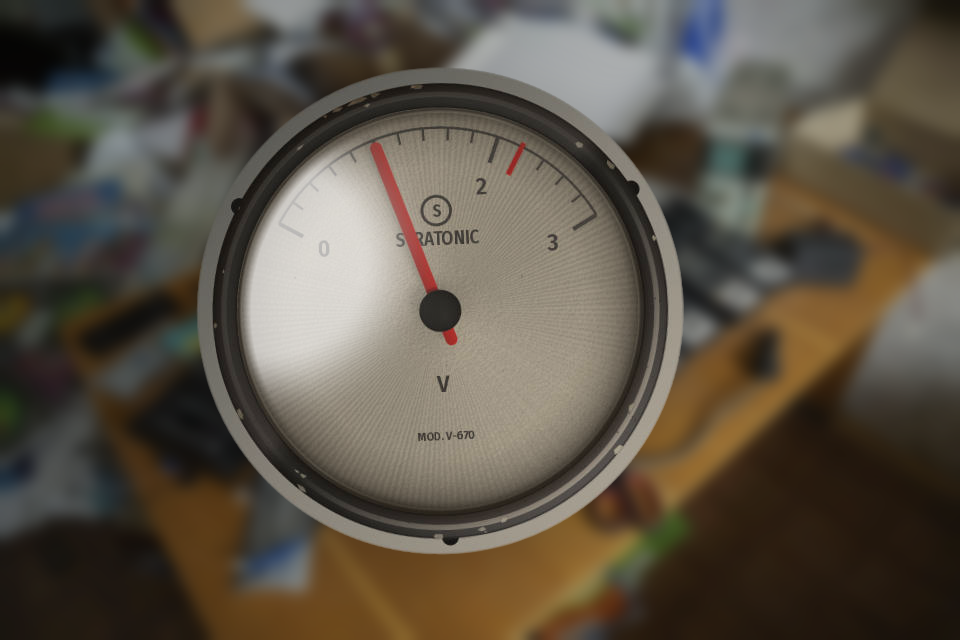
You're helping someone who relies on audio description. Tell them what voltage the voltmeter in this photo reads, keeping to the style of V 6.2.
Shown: V 1
